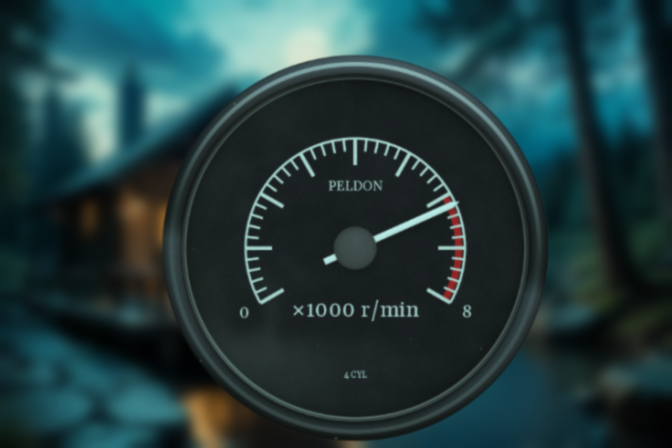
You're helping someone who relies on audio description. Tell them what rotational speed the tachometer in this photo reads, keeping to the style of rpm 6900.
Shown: rpm 6200
